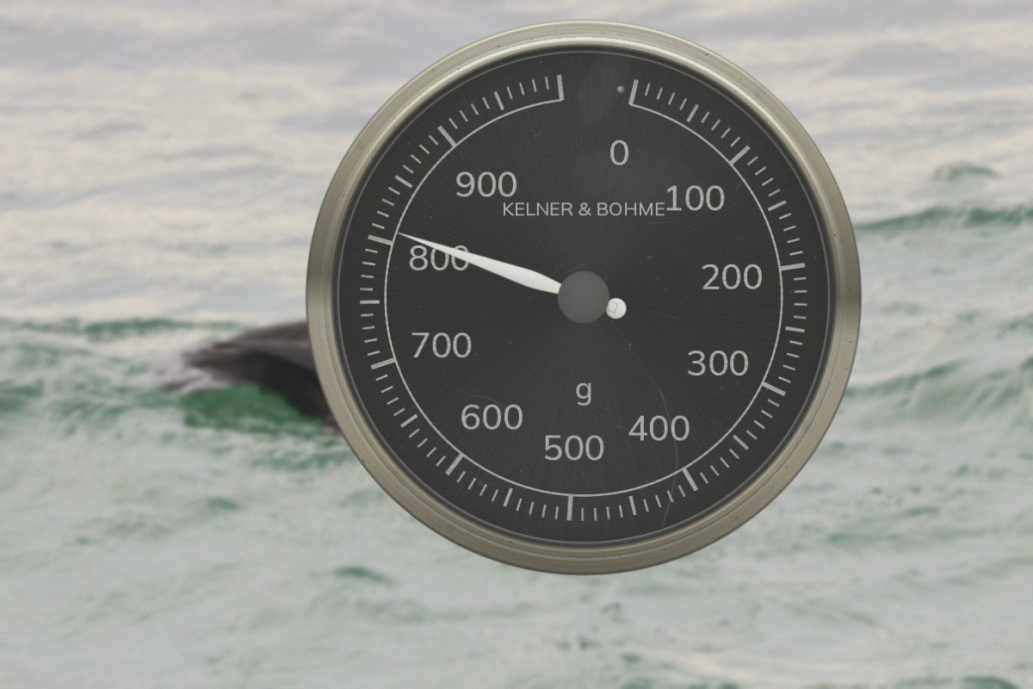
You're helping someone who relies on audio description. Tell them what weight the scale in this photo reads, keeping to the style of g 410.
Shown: g 810
